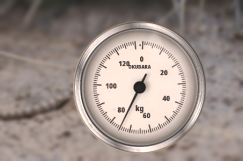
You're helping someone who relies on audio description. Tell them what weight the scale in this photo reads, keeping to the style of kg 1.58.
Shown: kg 75
